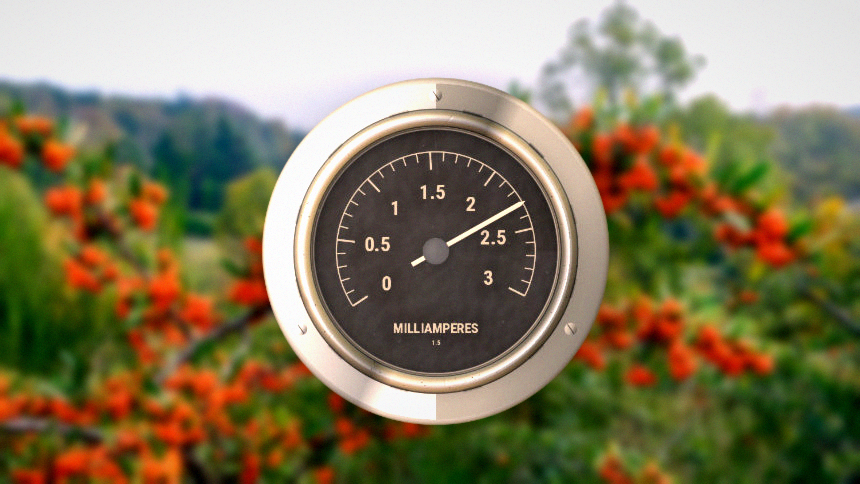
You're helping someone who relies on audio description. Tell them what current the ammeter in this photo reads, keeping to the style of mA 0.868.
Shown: mA 2.3
